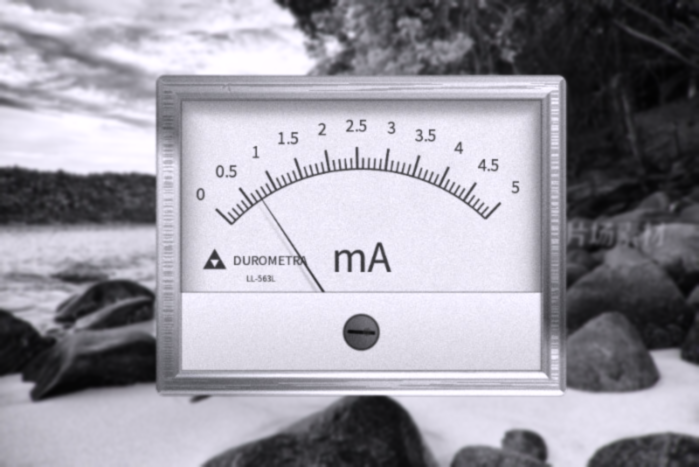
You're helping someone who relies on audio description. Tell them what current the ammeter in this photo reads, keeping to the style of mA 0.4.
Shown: mA 0.7
